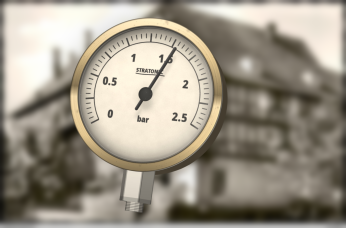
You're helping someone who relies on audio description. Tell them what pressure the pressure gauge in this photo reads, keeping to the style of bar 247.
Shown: bar 1.55
